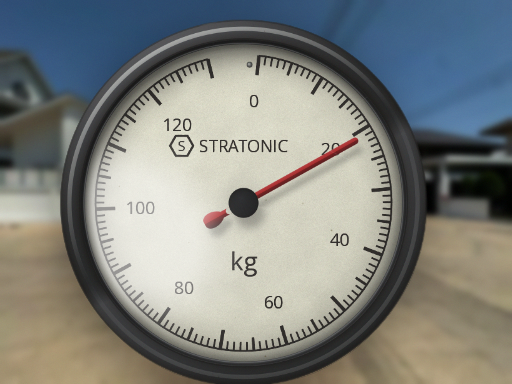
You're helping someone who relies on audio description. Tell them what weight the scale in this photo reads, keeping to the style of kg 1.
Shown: kg 21
